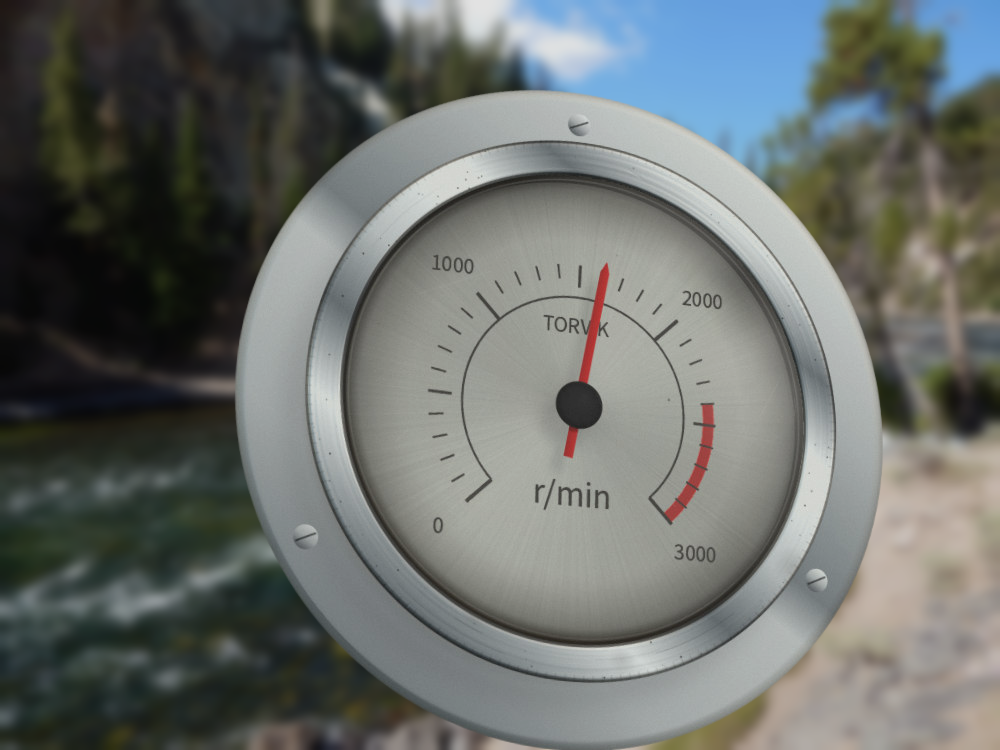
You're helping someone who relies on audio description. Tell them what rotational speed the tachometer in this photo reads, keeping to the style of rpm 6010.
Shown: rpm 1600
